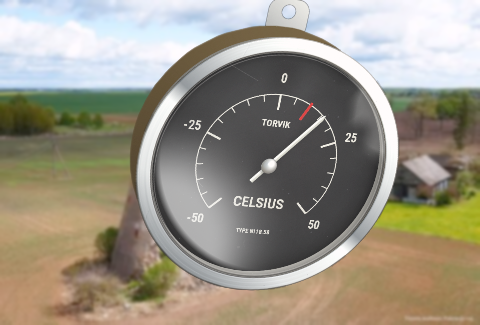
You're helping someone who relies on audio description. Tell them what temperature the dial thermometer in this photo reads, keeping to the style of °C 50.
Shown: °C 15
